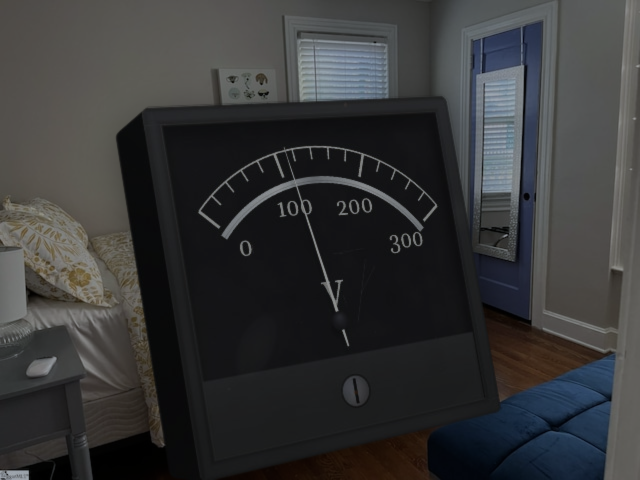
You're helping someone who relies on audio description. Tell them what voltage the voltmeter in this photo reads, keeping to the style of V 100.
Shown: V 110
